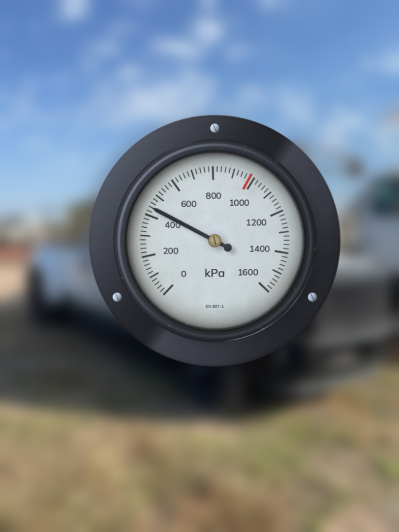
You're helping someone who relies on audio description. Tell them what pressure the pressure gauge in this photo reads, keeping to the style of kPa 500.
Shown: kPa 440
